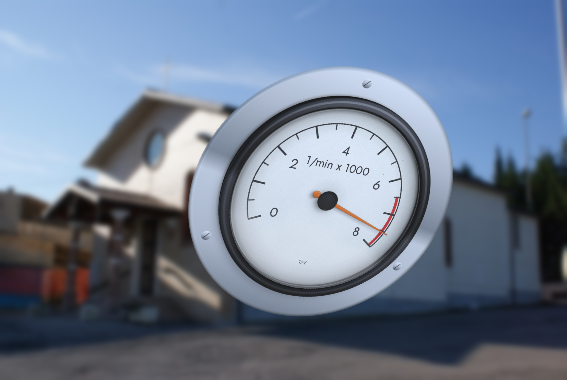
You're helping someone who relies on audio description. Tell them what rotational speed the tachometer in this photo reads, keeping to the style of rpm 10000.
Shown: rpm 7500
